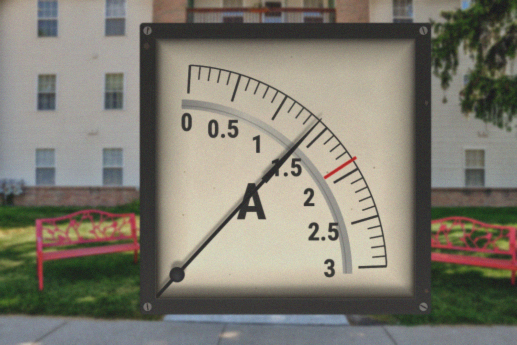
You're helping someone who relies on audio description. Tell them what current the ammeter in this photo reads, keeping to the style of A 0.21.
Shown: A 1.4
